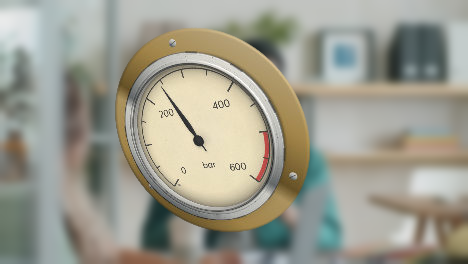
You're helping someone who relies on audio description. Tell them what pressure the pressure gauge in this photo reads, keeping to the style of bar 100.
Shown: bar 250
